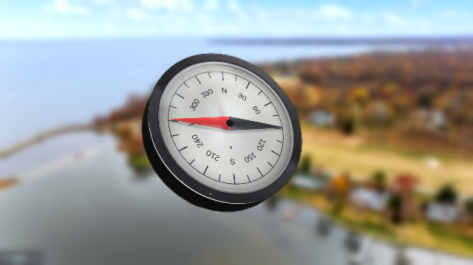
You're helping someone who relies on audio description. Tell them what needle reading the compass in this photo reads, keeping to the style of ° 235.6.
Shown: ° 270
